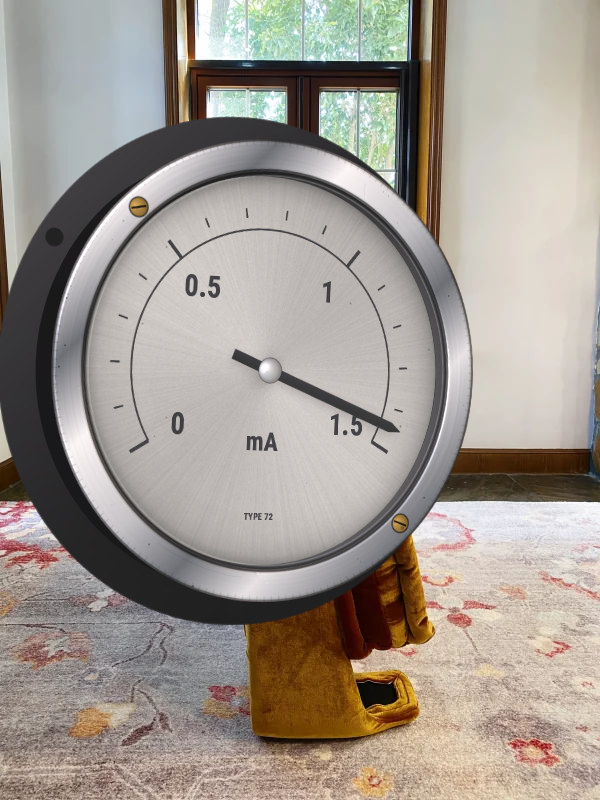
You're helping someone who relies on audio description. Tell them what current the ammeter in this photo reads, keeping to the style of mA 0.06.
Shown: mA 1.45
